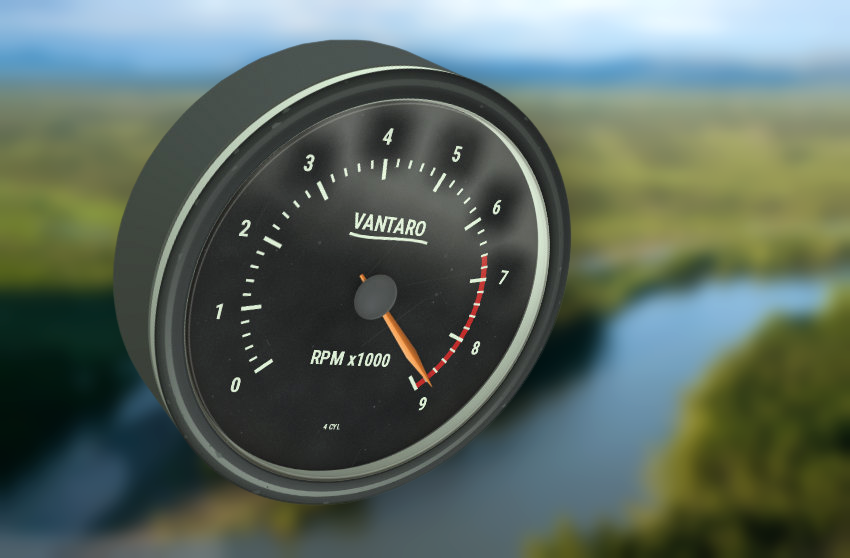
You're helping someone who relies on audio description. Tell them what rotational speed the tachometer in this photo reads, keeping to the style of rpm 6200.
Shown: rpm 8800
